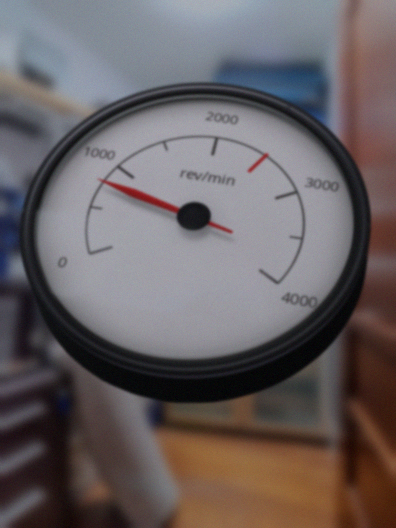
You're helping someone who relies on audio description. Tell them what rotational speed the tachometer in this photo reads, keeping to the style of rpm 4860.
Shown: rpm 750
